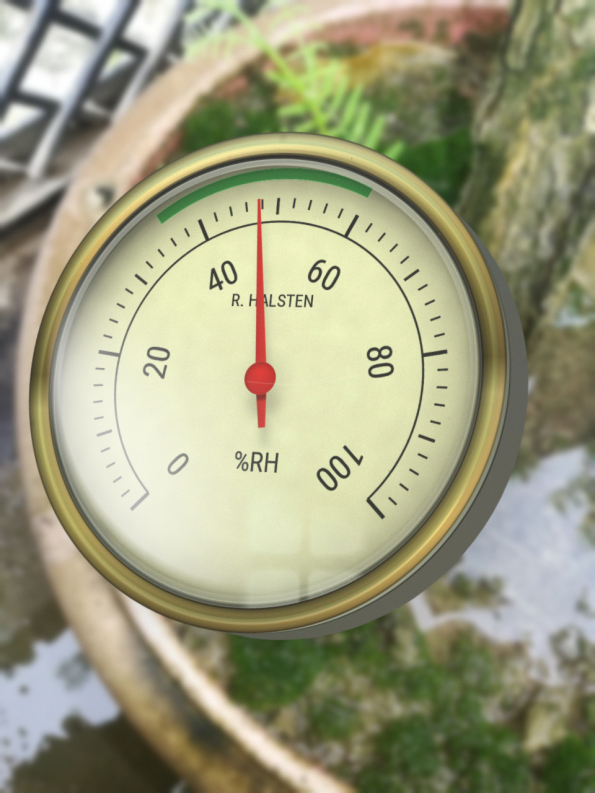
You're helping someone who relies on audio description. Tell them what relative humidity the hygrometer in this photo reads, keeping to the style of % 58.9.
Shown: % 48
